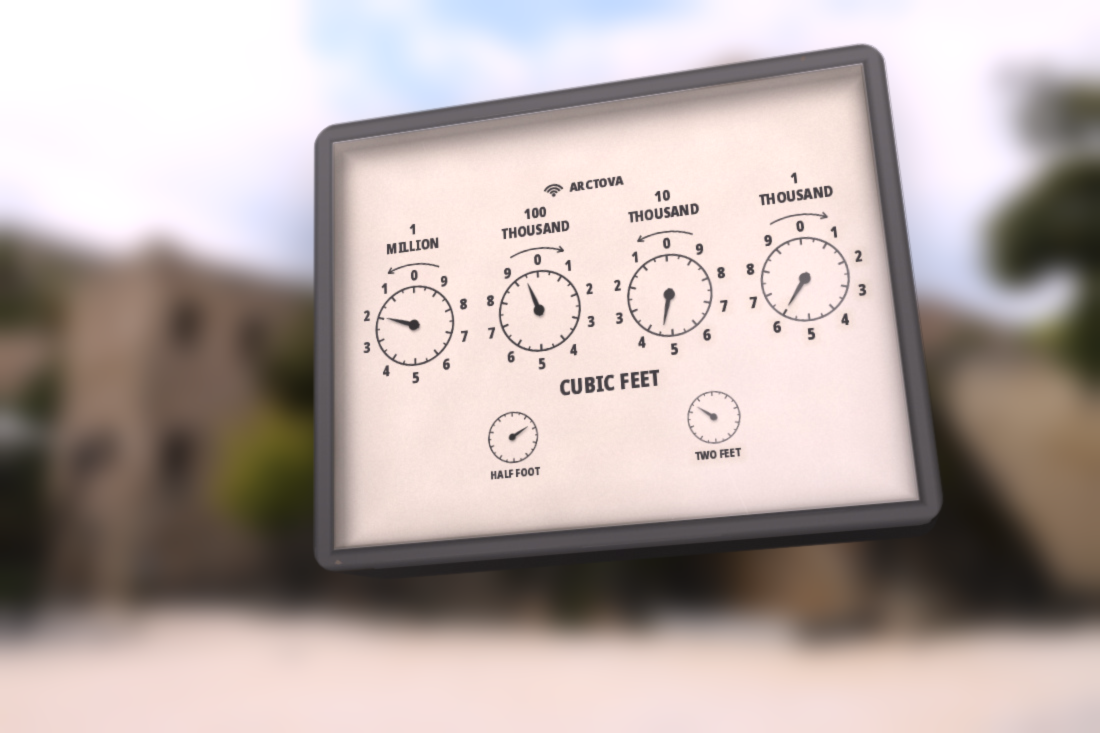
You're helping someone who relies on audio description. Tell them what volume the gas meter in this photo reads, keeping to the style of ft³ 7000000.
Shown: ft³ 194600
